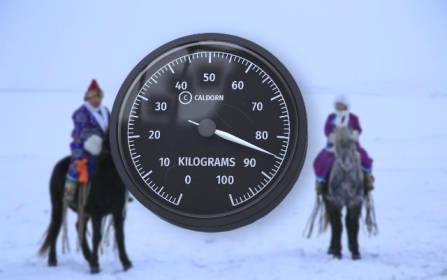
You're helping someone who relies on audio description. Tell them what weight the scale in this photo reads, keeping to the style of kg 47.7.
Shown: kg 85
